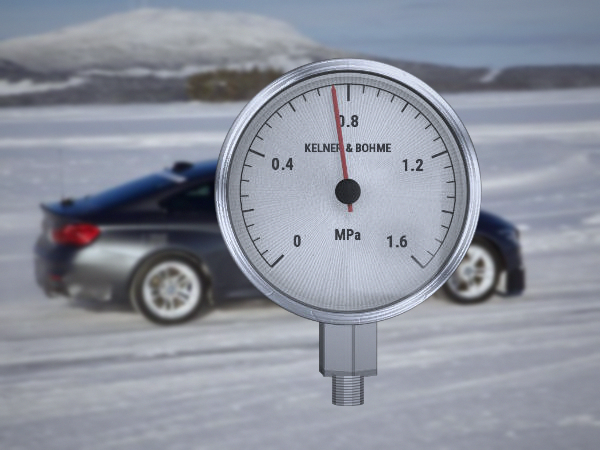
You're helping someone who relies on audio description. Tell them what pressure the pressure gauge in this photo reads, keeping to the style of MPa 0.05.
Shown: MPa 0.75
